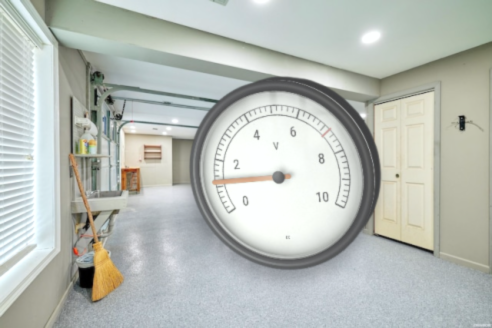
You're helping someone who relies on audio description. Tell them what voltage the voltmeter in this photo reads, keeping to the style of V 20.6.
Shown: V 1.2
